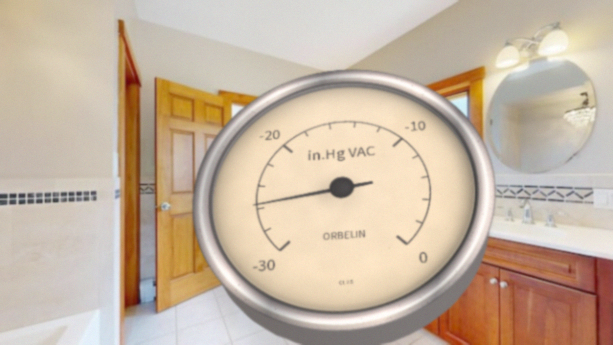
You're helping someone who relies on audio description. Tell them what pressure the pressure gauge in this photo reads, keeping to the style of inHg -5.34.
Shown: inHg -26
